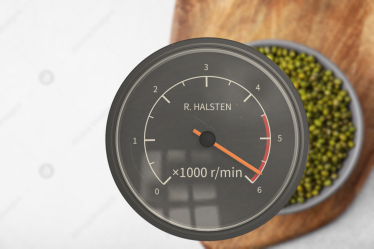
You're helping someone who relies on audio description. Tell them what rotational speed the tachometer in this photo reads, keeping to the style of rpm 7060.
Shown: rpm 5750
